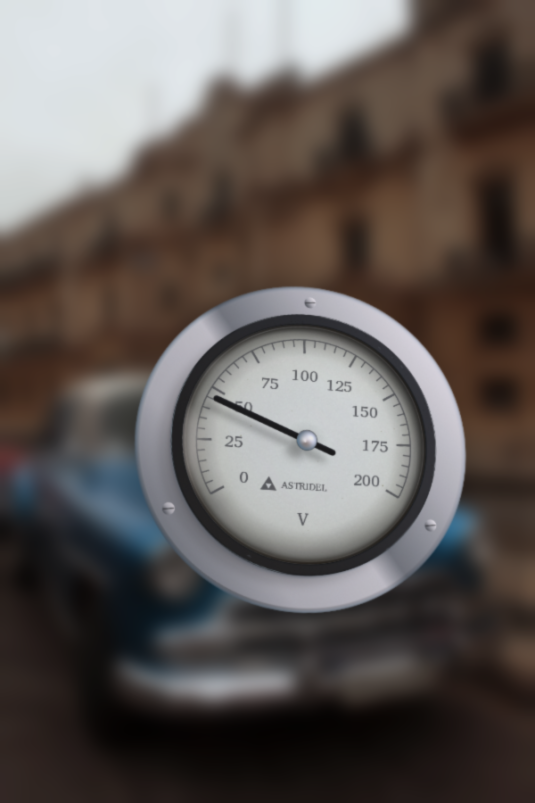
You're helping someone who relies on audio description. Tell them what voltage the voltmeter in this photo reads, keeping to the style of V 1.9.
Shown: V 45
